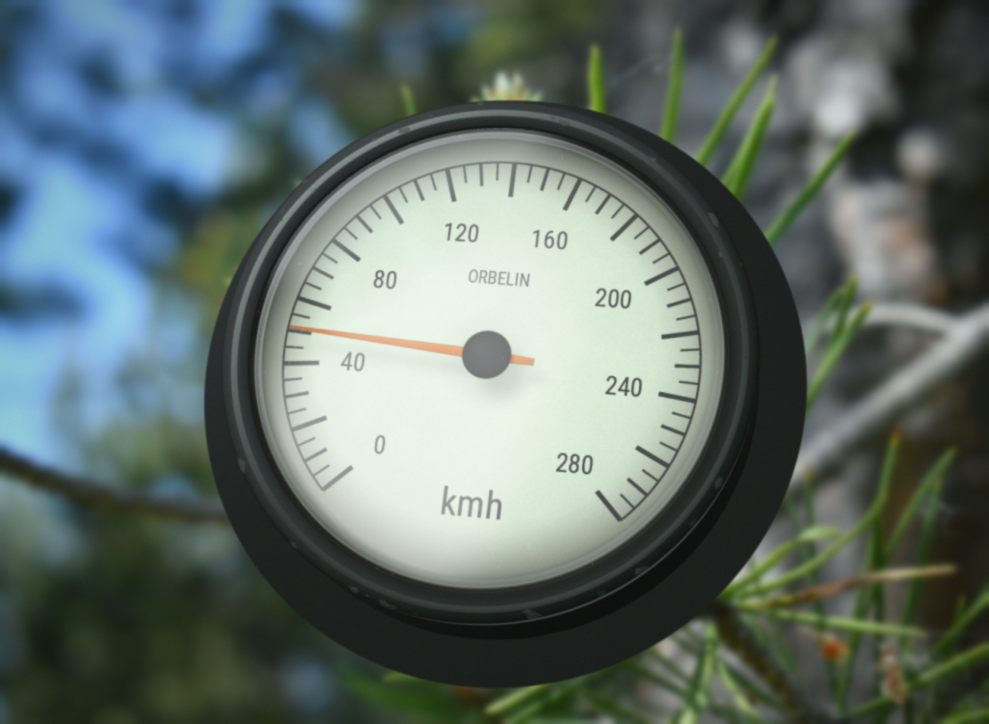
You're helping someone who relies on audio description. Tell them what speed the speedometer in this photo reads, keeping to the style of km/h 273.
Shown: km/h 50
